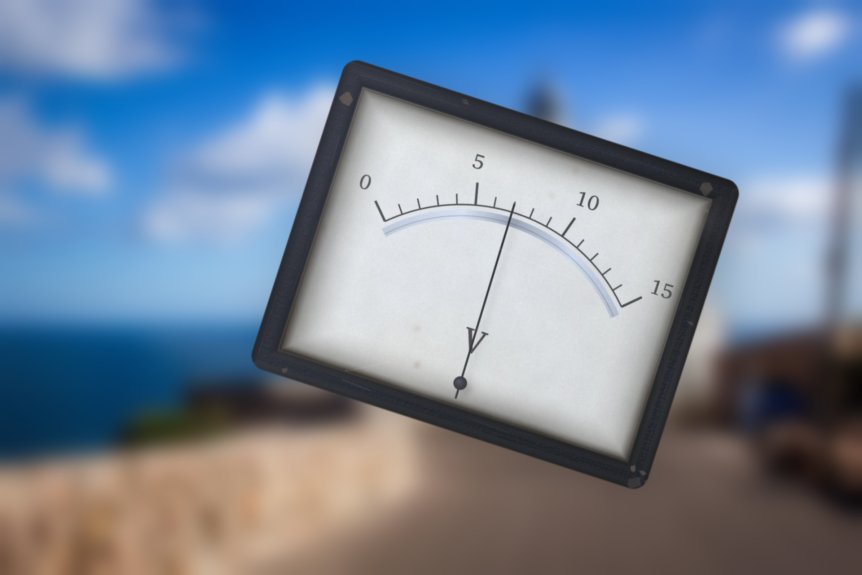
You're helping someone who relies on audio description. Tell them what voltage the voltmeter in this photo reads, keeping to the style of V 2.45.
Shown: V 7
